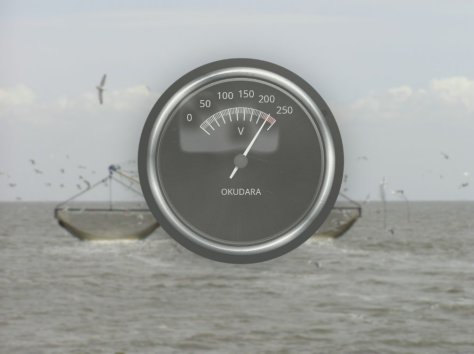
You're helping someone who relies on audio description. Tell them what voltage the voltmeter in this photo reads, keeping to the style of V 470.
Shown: V 225
